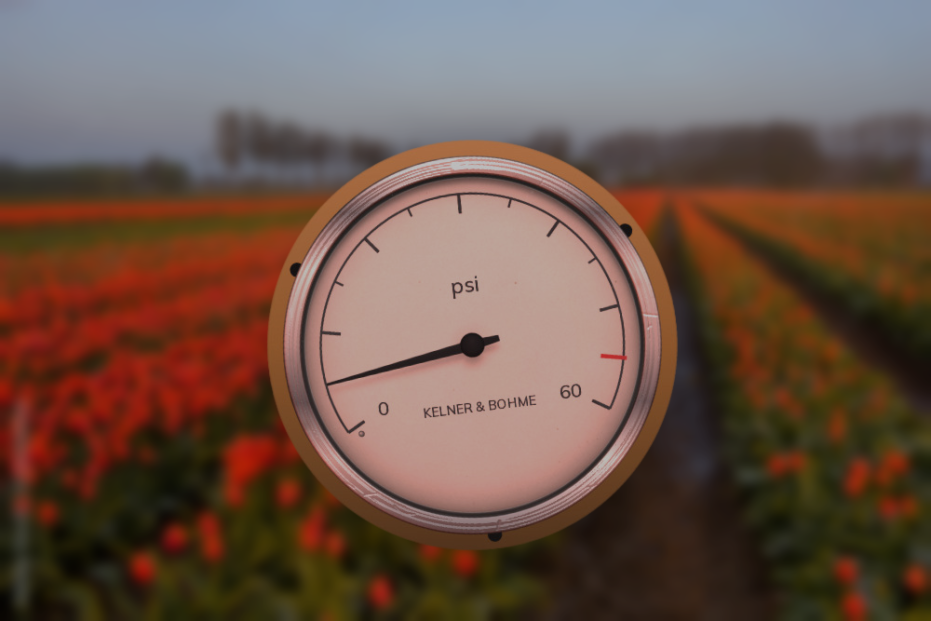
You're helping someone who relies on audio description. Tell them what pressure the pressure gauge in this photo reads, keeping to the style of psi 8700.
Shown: psi 5
